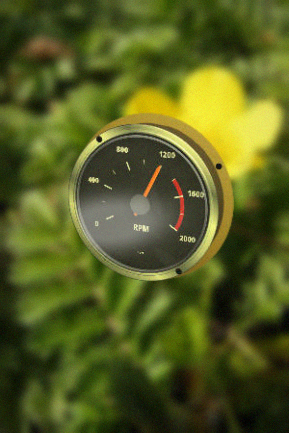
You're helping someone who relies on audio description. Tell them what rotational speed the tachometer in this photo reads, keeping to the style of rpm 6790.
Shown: rpm 1200
